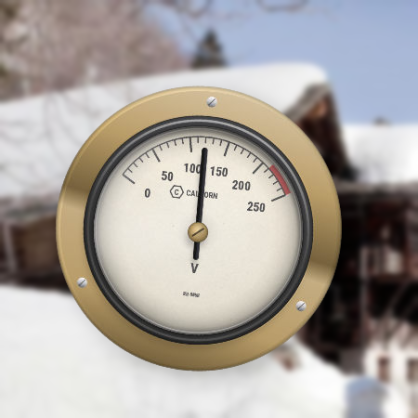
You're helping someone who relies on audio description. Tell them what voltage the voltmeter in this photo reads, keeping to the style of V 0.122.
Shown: V 120
